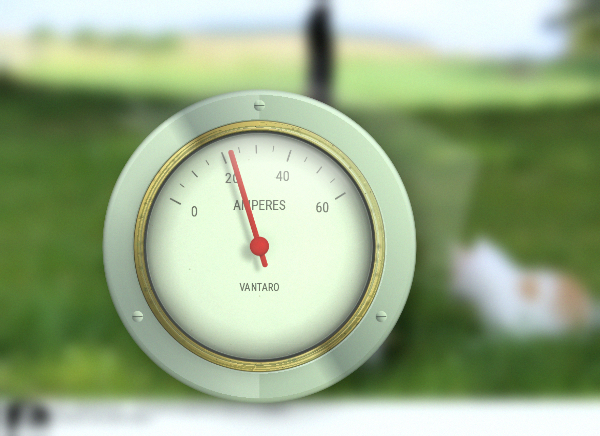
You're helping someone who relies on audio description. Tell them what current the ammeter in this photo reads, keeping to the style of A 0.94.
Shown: A 22.5
